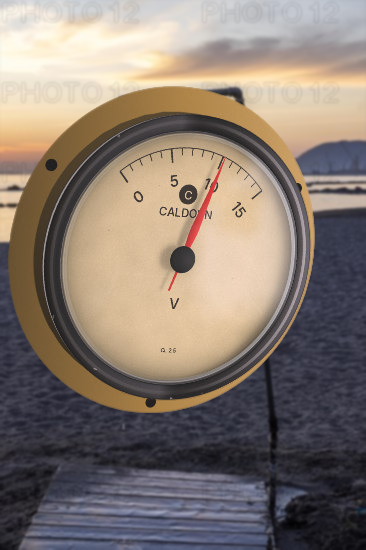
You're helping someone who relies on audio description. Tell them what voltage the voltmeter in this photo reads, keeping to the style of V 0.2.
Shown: V 10
